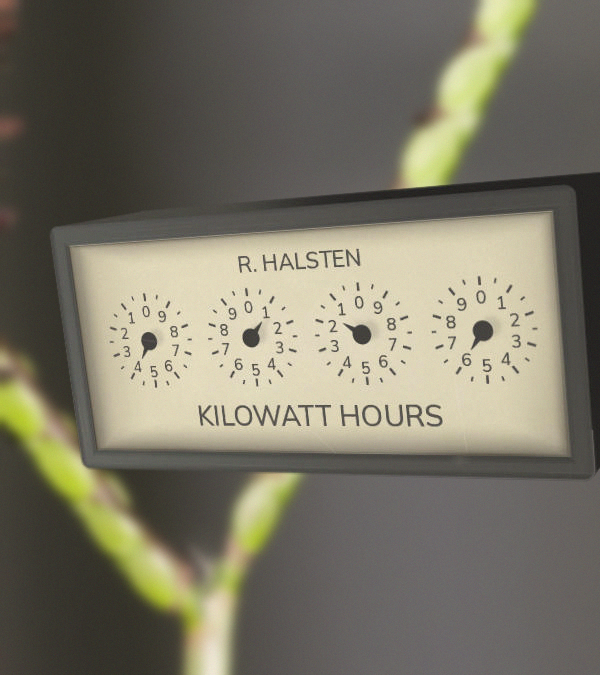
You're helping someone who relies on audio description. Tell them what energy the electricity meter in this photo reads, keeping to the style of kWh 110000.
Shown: kWh 4116
